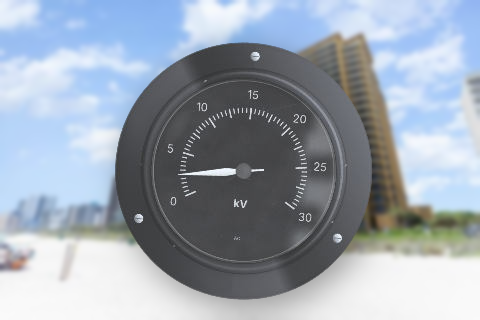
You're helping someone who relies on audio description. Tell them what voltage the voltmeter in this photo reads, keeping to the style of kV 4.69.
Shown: kV 2.5
